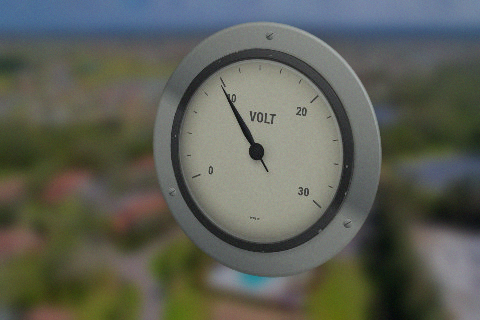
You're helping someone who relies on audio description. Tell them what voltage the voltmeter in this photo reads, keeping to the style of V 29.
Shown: V 10
